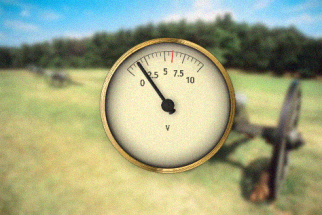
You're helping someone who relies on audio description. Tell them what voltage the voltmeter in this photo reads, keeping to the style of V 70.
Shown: V 1.5
